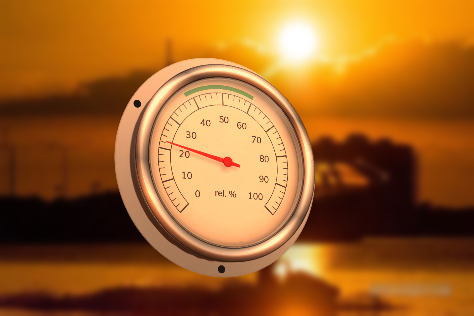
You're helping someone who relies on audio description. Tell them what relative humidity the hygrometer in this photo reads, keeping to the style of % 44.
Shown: % 22
